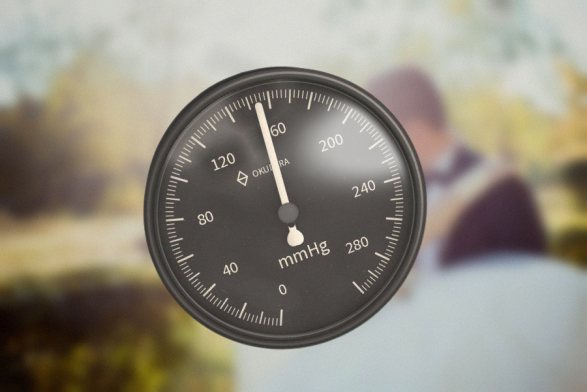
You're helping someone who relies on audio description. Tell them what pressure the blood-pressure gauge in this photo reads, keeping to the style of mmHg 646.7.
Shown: mmHg 154
